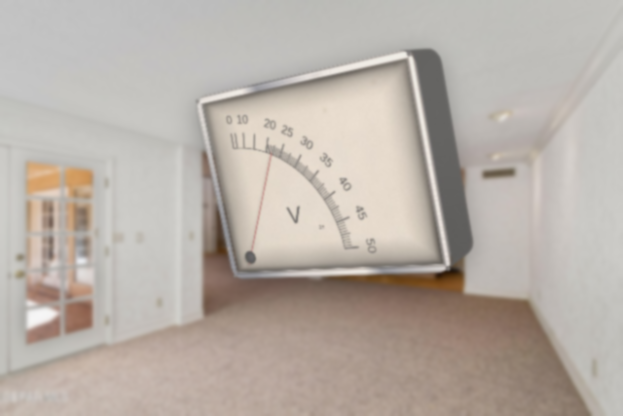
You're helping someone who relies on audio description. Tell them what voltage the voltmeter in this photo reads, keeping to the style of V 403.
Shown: V 22.5
